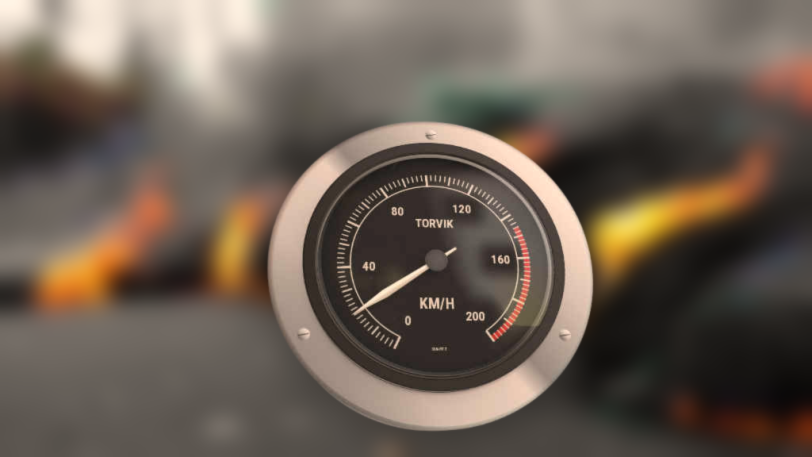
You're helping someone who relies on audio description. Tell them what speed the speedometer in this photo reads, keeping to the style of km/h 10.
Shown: km/h 20
